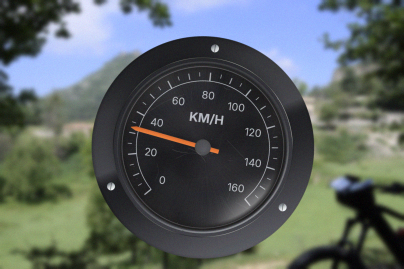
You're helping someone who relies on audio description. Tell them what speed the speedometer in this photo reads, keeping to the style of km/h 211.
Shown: km/h 32.5
